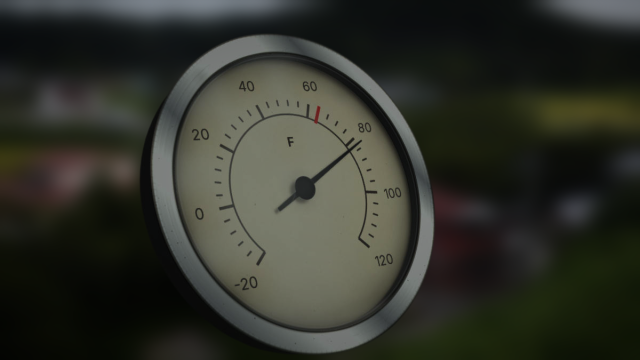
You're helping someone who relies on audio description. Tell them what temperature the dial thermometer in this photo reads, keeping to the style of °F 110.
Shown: °F 82
